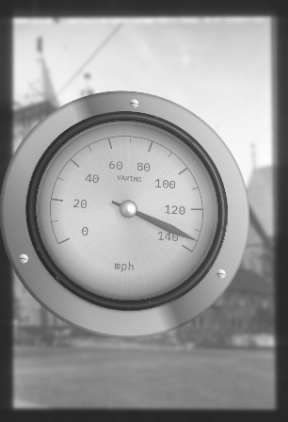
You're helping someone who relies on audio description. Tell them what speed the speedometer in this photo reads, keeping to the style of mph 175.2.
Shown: mph 135
